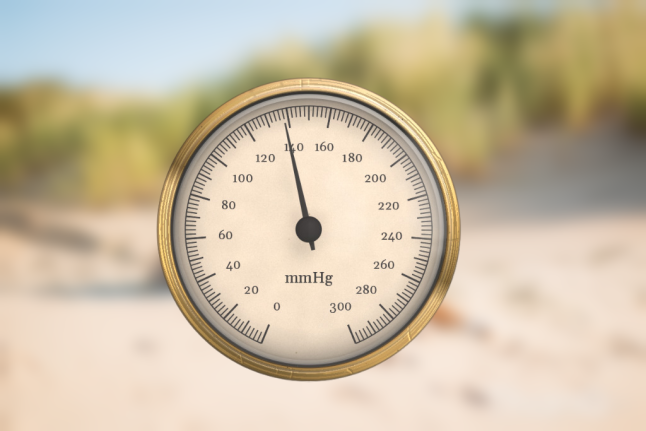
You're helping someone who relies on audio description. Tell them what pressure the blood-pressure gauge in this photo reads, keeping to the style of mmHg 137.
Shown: mmHg 138
